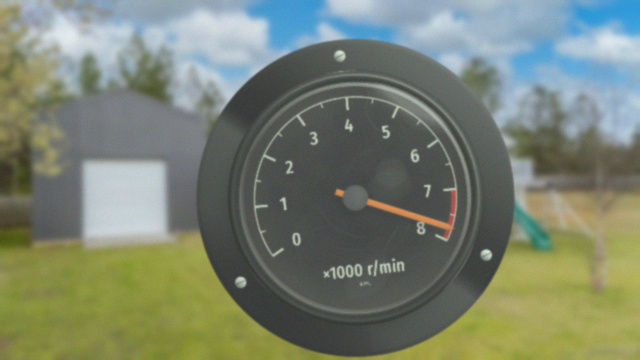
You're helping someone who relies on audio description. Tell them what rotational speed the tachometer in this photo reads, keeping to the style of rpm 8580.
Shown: rpm 7750
